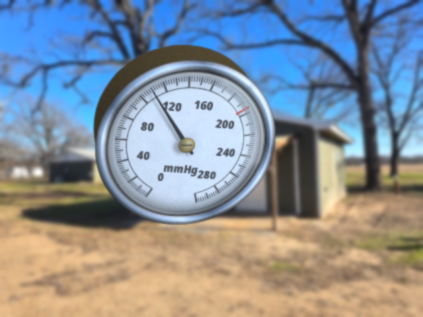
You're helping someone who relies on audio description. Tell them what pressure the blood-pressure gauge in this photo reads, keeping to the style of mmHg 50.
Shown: mmHg 110
